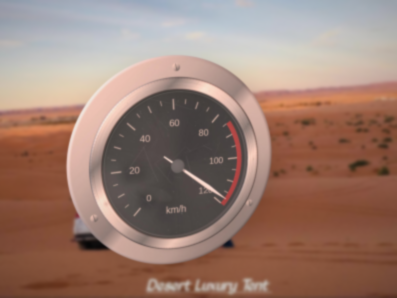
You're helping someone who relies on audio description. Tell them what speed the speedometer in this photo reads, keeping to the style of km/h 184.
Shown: km/h 117.5
